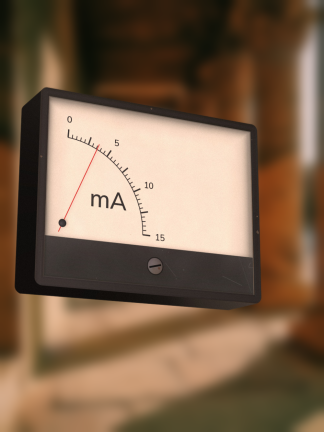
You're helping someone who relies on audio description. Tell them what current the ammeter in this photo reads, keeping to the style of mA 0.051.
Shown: mA 3.5
